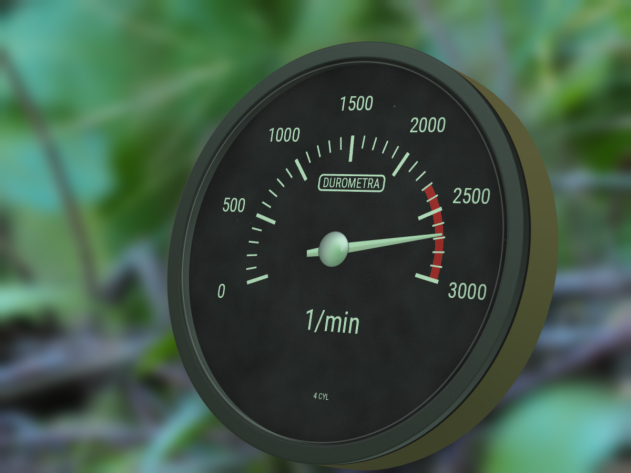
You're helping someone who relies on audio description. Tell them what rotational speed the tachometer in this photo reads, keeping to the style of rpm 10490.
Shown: rpm 2700
